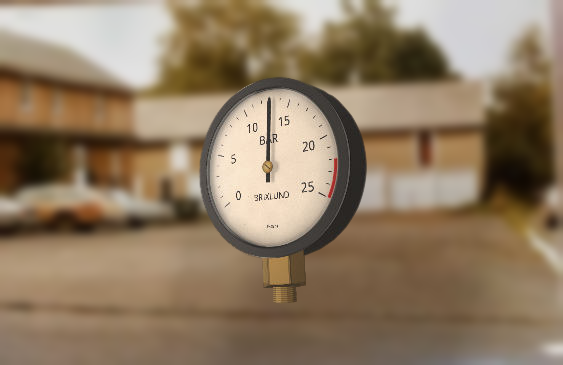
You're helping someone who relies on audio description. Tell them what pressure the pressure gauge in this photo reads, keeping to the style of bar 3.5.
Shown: bar 13
